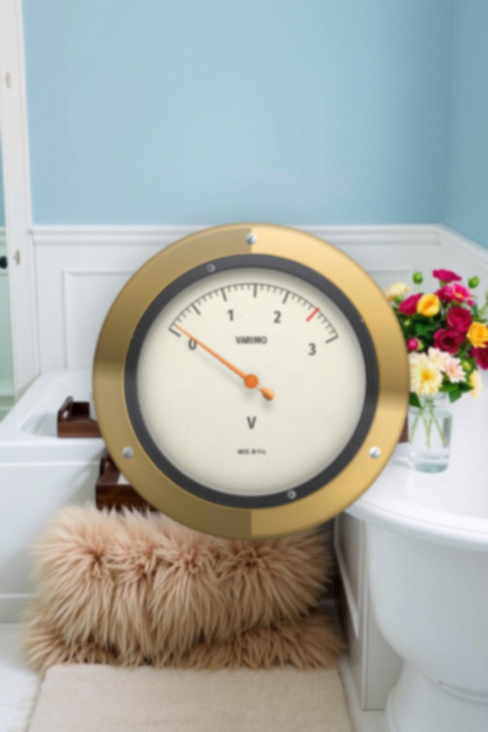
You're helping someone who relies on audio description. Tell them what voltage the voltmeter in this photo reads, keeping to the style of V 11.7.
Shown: V 0.1
